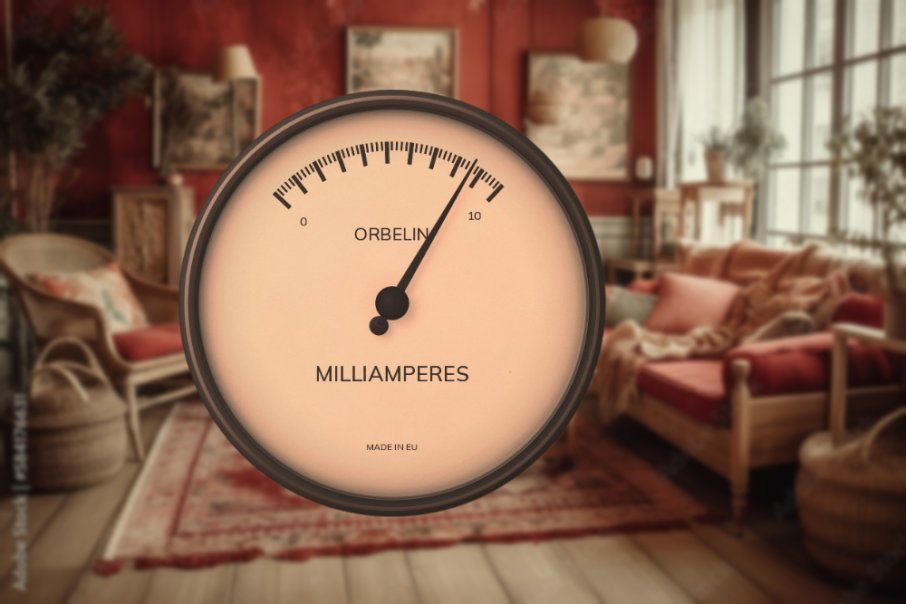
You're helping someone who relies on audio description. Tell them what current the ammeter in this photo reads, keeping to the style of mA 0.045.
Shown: mA 8.6
